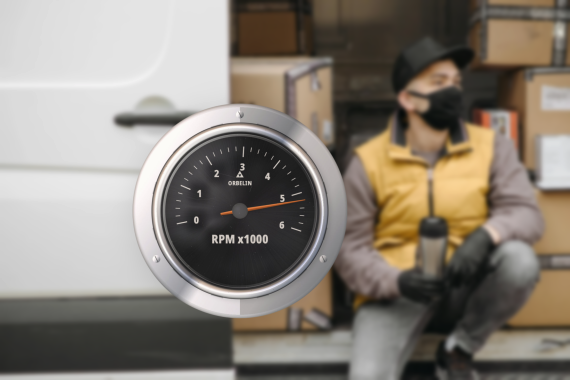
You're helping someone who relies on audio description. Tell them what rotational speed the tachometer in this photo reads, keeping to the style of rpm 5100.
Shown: rpm 5200
